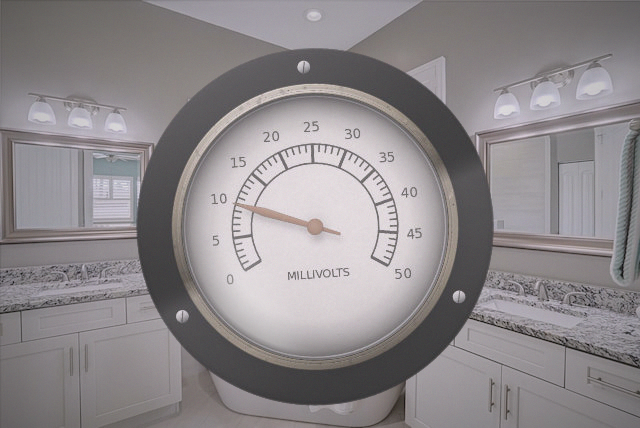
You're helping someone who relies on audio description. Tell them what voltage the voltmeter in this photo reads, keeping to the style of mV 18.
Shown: mV 10
